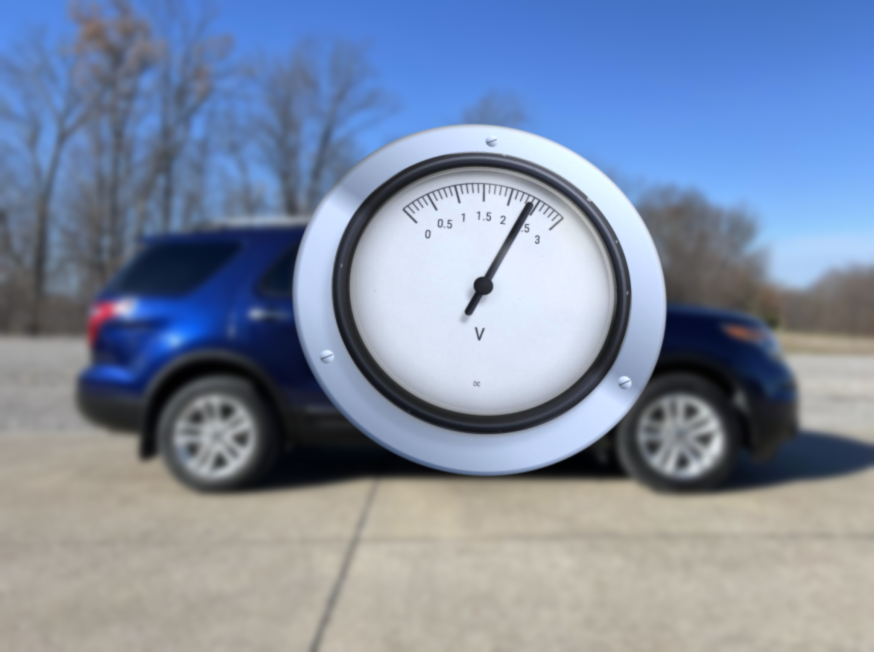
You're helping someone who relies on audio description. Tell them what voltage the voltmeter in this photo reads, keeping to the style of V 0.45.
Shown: V 2.4
